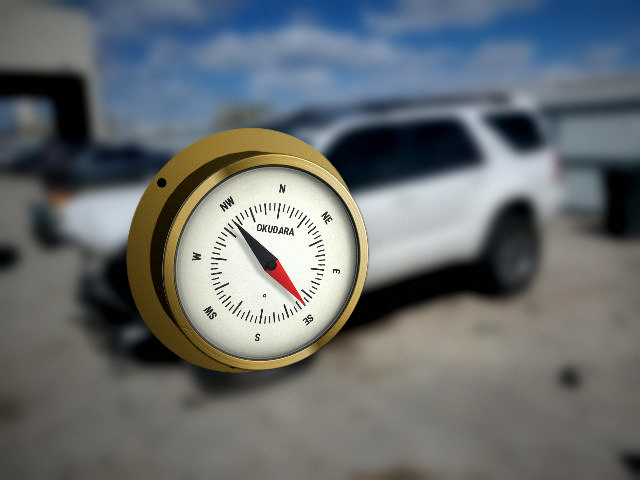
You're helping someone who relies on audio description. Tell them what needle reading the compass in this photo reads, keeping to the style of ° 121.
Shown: ° 130
